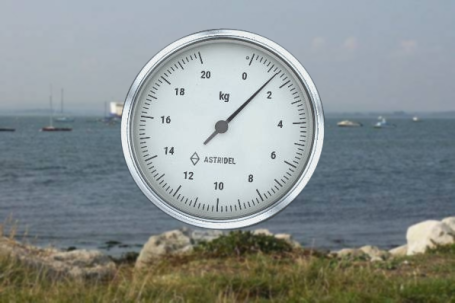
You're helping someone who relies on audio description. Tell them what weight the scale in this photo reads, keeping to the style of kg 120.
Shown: kg 1.4
